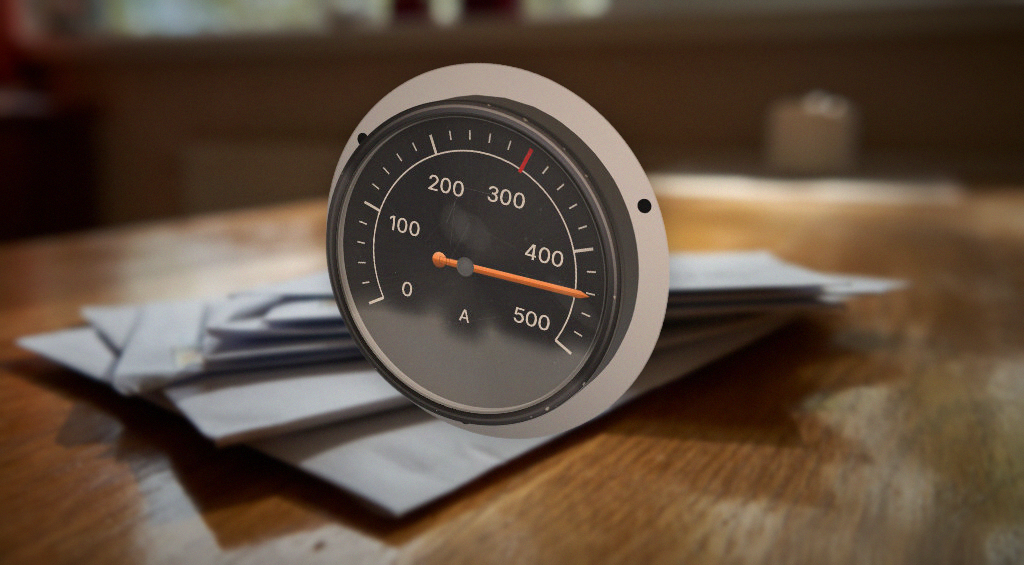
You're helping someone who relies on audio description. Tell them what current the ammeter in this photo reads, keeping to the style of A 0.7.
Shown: A 440
